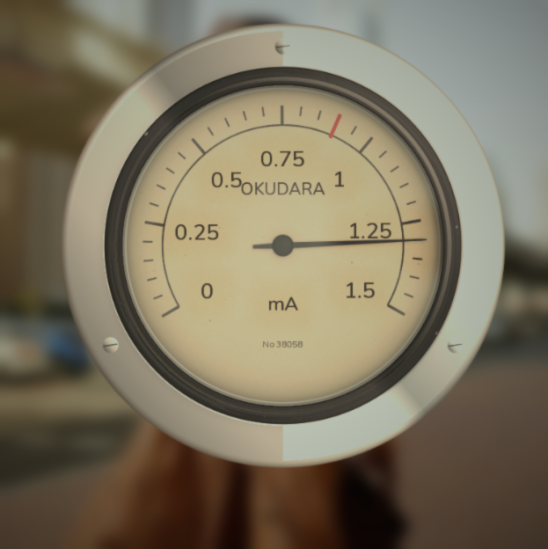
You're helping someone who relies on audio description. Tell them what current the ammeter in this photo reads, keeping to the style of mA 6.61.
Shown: mA 1.3
